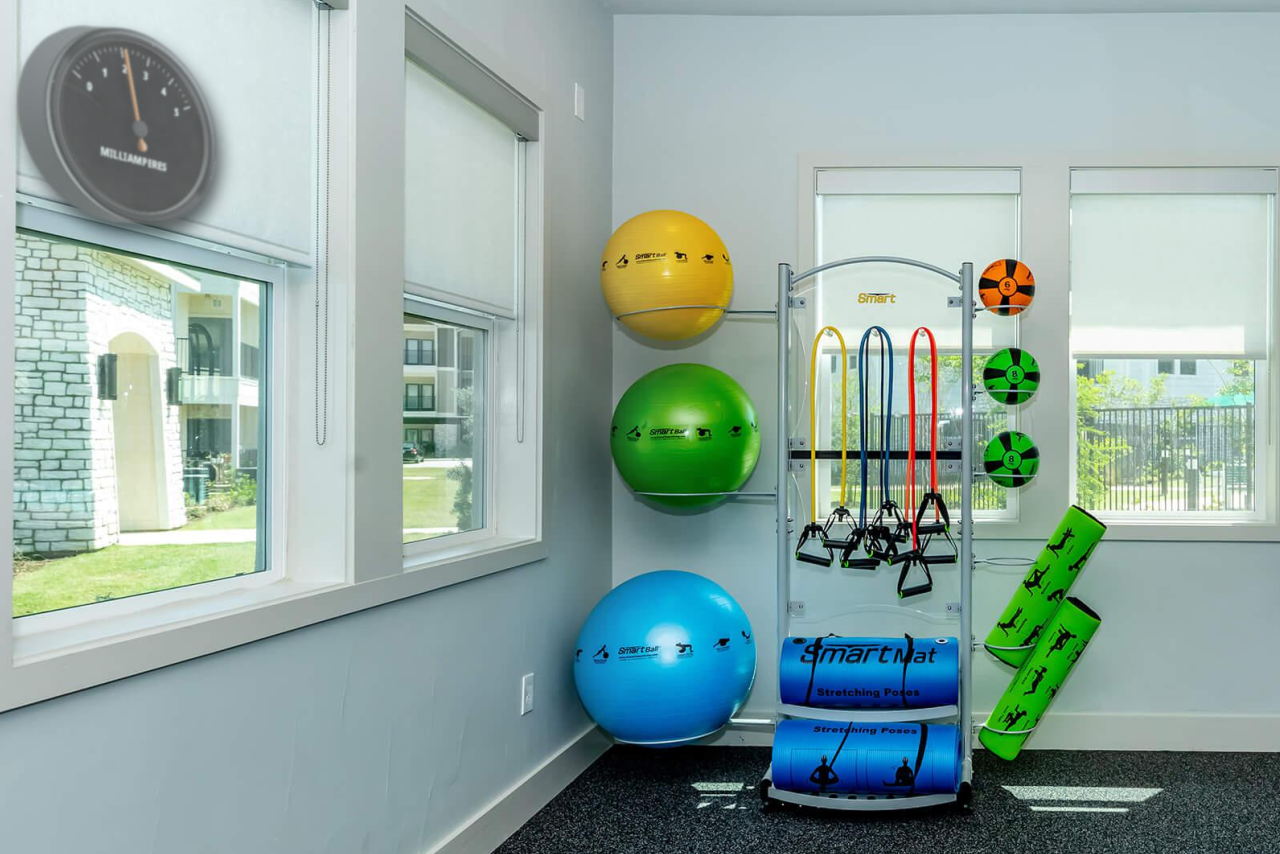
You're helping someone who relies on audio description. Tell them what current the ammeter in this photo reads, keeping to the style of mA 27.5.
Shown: mA 2
